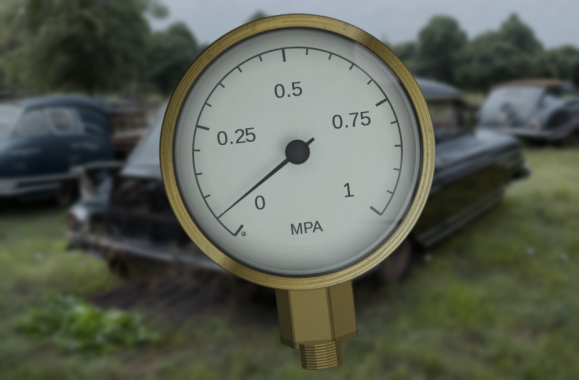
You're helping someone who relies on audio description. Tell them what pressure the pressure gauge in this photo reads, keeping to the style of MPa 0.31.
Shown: MPa 0.05
